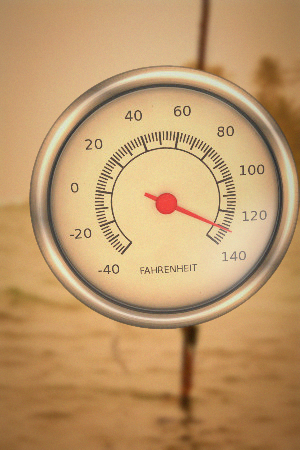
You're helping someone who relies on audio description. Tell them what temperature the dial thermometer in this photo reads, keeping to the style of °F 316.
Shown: °F 130
